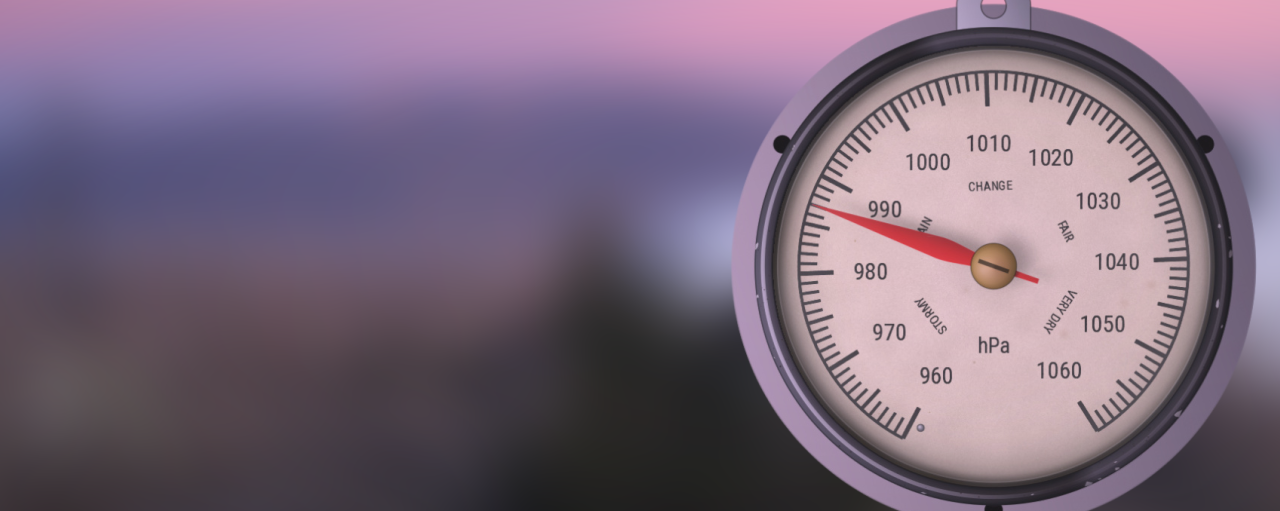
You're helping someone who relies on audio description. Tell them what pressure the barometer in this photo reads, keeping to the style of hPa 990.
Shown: hPa 987
